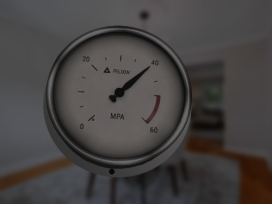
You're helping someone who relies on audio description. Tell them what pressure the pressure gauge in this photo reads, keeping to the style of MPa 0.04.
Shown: MPa 40
